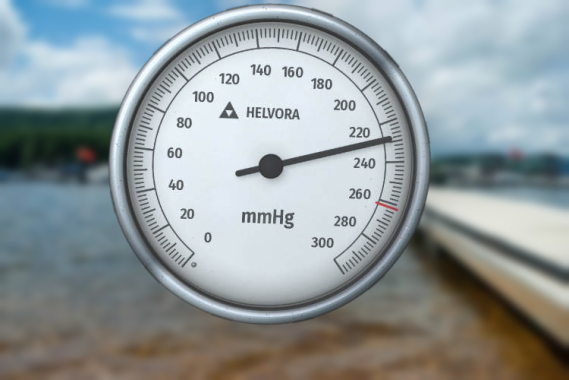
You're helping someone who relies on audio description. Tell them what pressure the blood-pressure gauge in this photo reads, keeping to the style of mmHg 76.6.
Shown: mmHg 228
